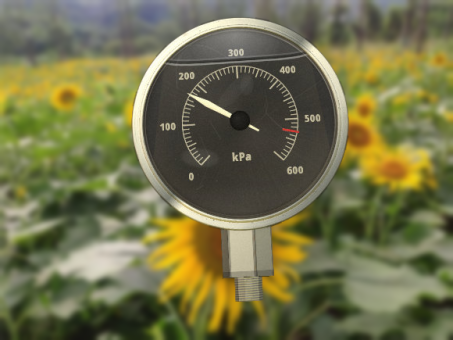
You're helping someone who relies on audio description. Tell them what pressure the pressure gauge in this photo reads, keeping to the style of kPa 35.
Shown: kPa 170
